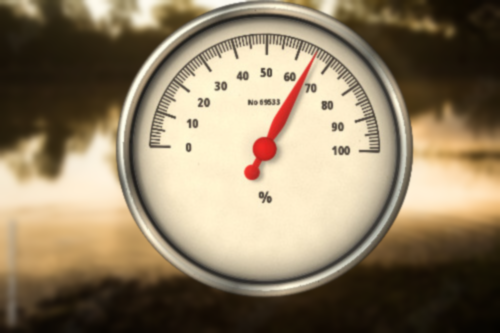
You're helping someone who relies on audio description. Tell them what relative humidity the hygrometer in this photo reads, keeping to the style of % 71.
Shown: % 65
